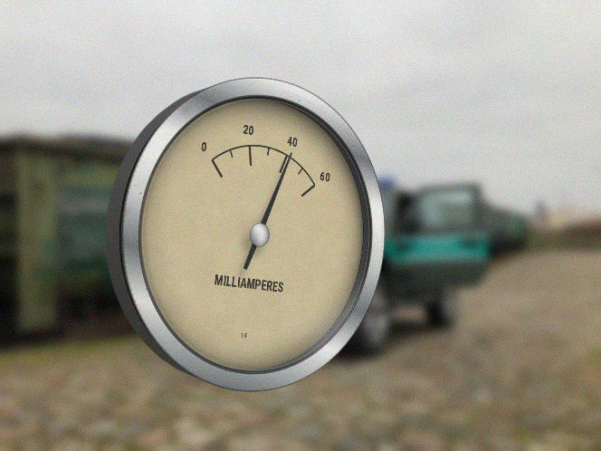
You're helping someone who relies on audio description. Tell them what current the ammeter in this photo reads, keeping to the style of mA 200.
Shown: mA 40
